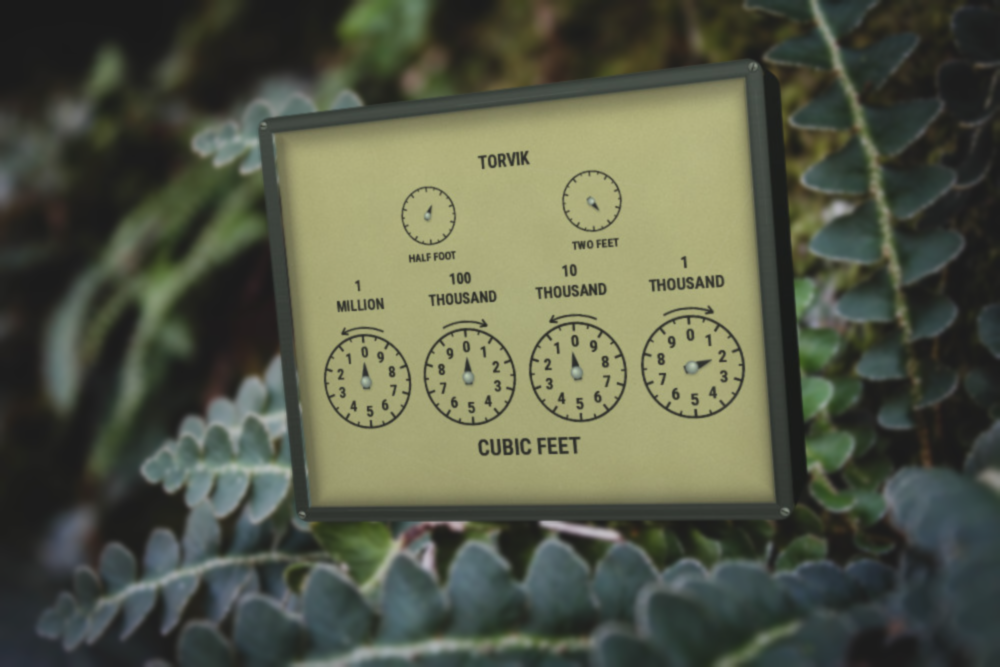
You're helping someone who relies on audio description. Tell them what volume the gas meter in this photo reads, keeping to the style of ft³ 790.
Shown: ft³ 200
